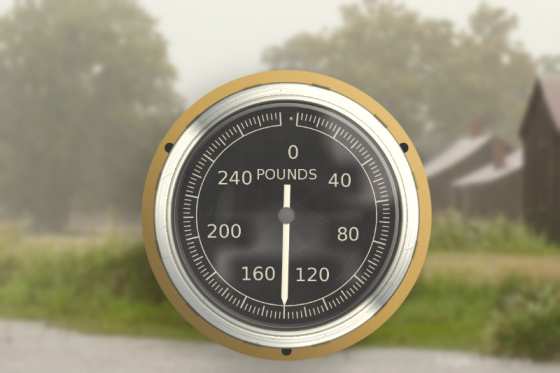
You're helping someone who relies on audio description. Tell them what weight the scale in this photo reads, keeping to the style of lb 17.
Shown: lb 140
